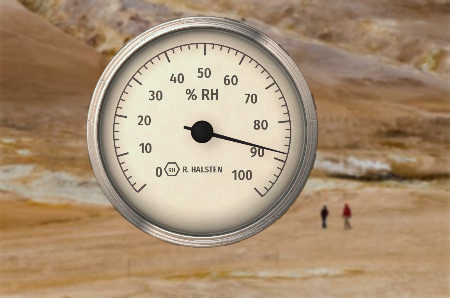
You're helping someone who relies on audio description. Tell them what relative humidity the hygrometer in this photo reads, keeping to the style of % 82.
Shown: % 88
